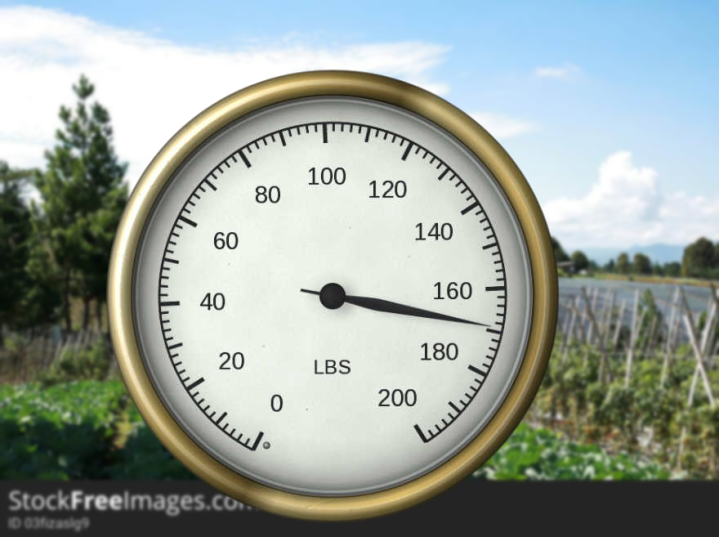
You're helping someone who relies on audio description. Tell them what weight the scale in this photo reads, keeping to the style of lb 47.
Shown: lb 169
